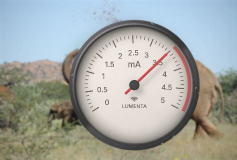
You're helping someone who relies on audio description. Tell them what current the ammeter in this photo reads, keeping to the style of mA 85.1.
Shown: mA 3.5
